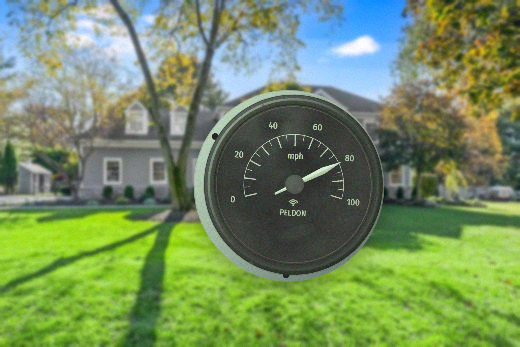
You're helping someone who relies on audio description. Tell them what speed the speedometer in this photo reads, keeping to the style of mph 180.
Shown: mph 80
